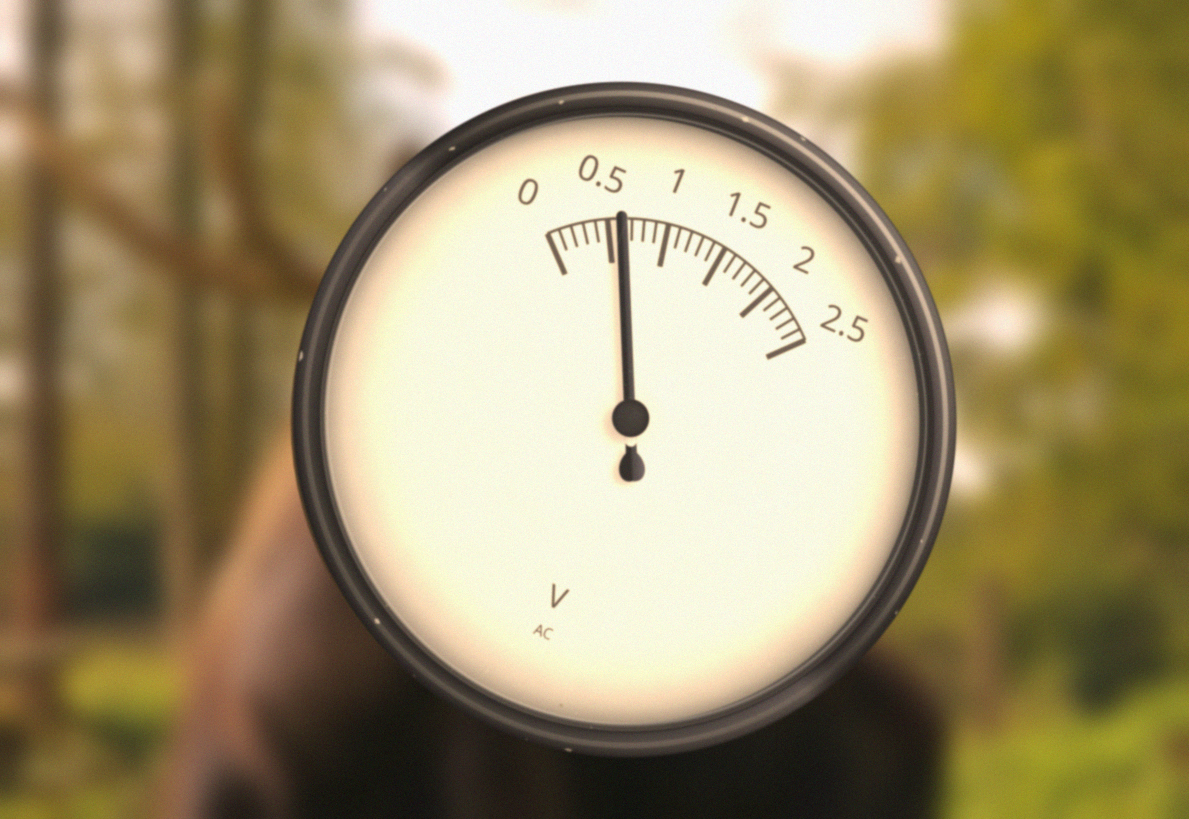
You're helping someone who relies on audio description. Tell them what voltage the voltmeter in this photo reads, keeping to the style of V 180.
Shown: V 0.6
